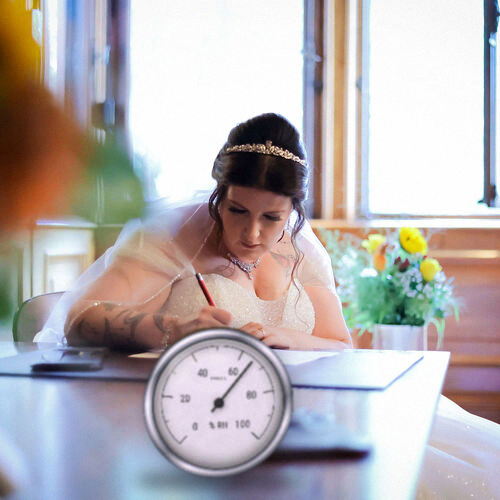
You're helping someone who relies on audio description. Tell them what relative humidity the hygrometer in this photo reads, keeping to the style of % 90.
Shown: % 65
